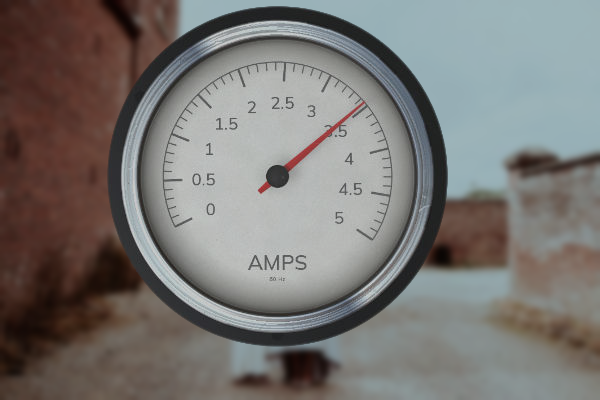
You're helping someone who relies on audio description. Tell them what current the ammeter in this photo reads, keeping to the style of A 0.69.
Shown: A 3.45
